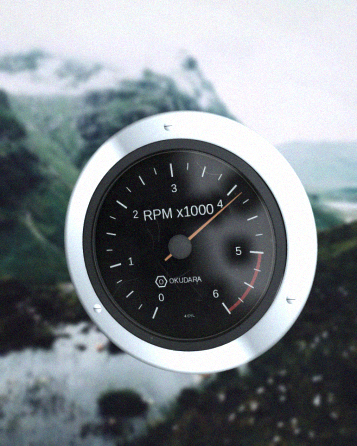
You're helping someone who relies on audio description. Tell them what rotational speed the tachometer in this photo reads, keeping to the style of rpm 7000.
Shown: rpm 4125
